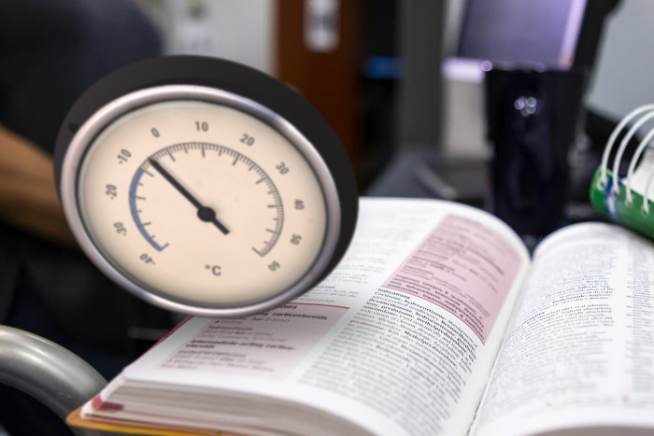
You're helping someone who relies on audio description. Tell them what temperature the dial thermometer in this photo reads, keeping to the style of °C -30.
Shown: °C -5
